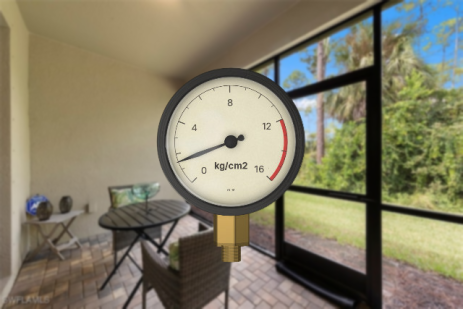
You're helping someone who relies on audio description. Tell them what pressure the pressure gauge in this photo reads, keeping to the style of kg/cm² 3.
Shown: kg/cm² 1.5
